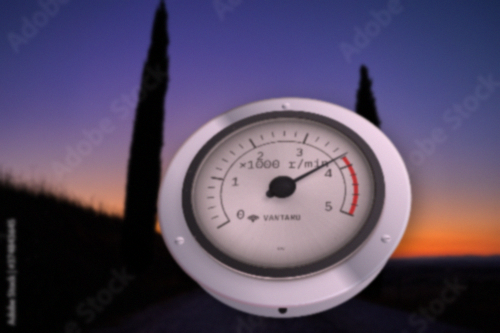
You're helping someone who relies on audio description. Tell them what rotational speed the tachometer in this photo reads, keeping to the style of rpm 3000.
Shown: rpm 3800
